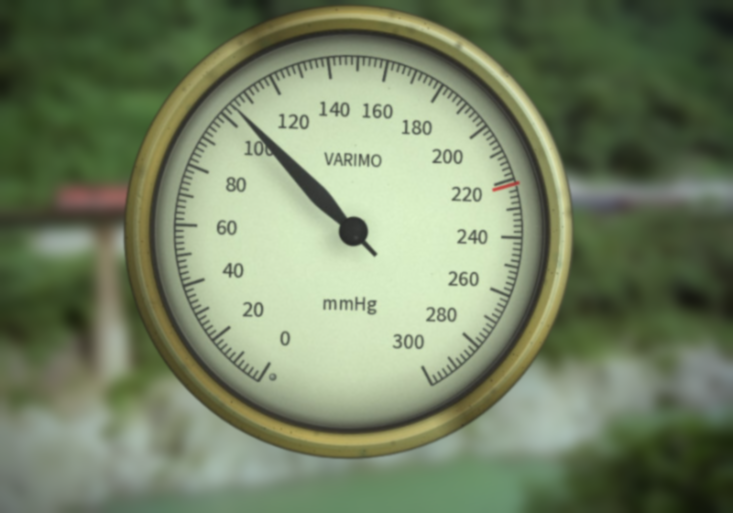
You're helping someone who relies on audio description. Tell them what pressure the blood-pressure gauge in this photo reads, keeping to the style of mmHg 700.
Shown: mmHg 104
